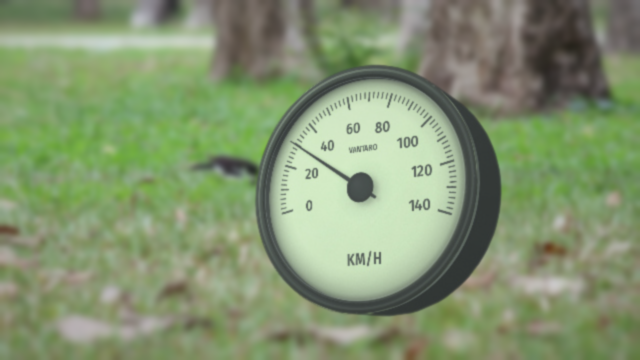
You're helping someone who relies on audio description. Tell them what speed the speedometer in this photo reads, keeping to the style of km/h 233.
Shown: km/h 30
